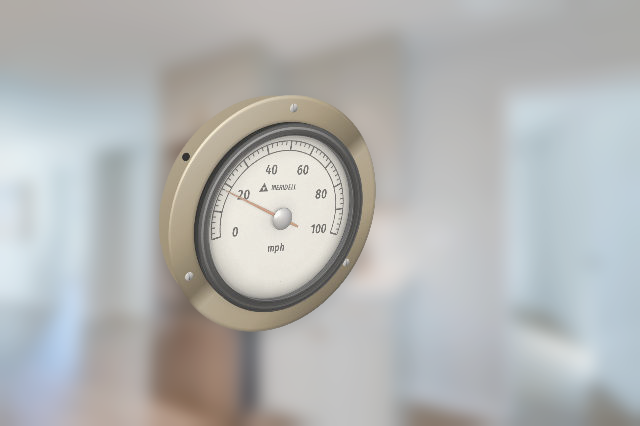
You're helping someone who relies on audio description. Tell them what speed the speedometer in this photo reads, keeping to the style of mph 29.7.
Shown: mph 18
